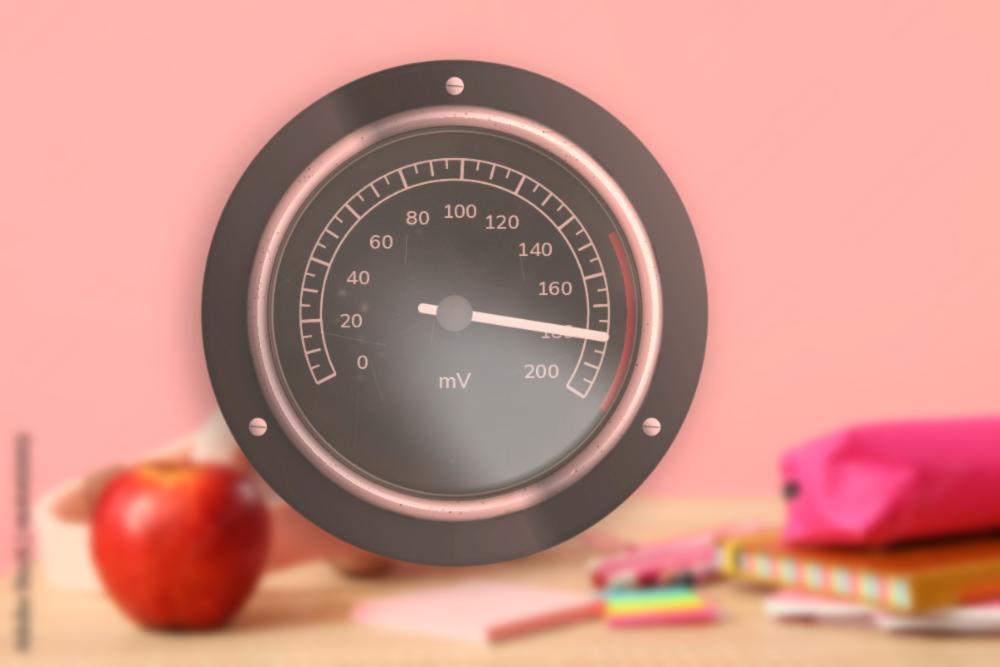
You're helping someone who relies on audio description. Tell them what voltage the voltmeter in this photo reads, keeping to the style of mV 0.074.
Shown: mV 180
